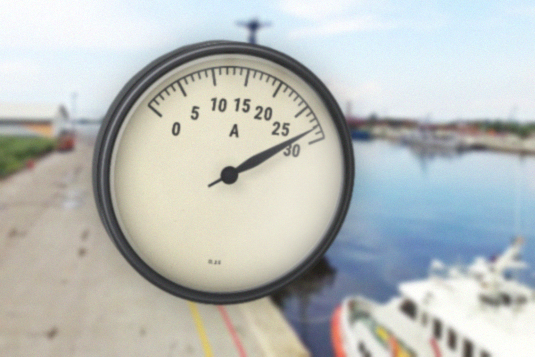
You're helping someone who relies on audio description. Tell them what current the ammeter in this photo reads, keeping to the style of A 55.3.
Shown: A 28
